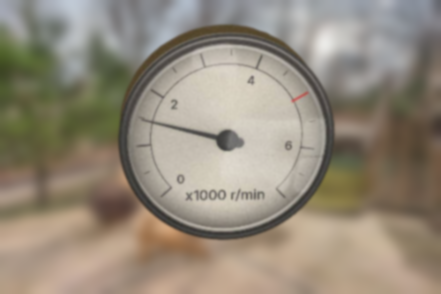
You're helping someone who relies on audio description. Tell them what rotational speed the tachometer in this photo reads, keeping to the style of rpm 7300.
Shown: rpm 1500
